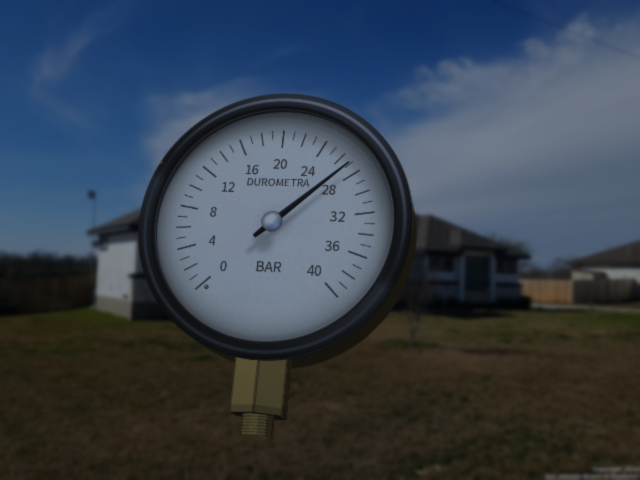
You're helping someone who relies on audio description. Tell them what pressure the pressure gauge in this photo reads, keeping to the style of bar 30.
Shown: bar 27
